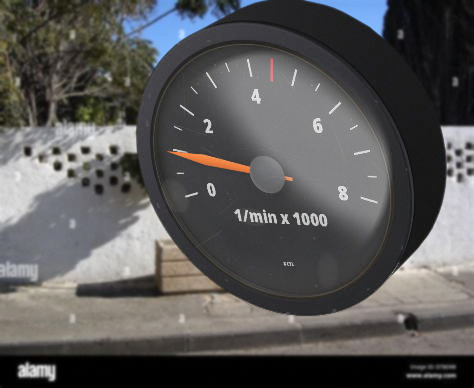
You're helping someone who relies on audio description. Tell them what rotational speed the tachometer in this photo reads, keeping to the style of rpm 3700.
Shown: rpm 1000
